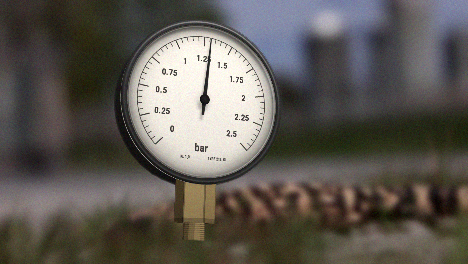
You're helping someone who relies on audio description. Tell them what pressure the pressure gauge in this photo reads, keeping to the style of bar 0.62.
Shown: bar 1.3
